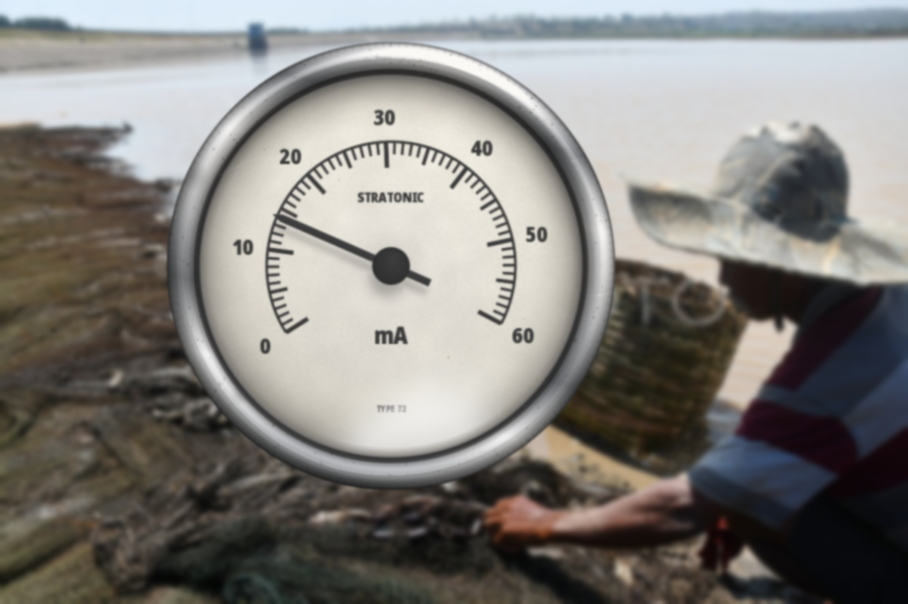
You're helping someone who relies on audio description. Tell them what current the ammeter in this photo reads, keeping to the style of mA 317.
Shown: mA 14
